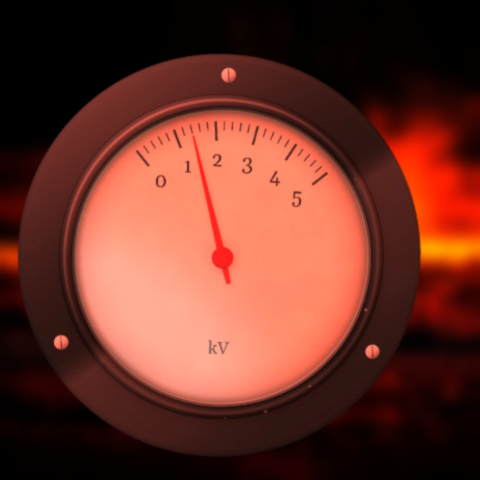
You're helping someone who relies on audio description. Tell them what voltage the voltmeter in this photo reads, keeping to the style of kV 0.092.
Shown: kV 1.4
